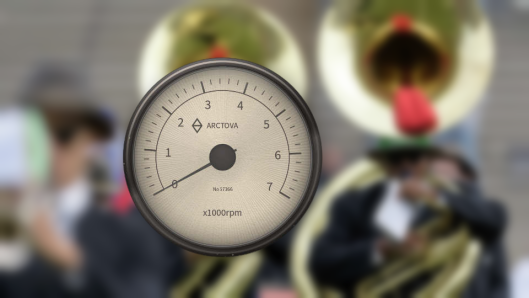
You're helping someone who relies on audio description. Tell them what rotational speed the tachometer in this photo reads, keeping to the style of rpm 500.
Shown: rpm 0
